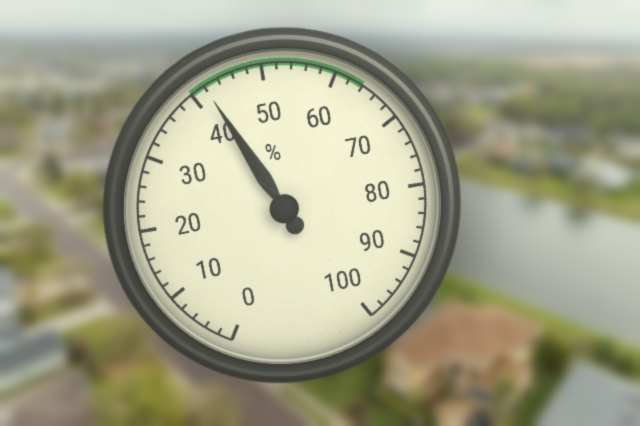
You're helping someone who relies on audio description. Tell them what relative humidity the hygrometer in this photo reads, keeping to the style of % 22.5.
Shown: % 42
